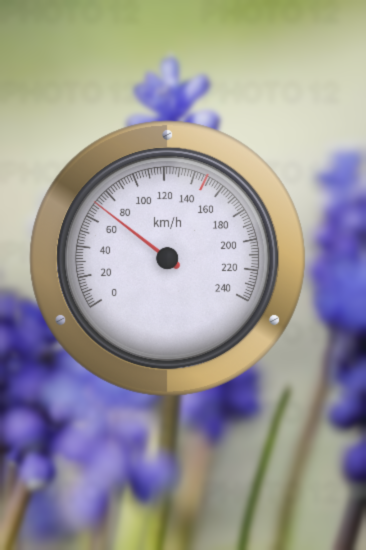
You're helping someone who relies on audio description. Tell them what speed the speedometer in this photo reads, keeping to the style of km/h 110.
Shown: km/h 70
